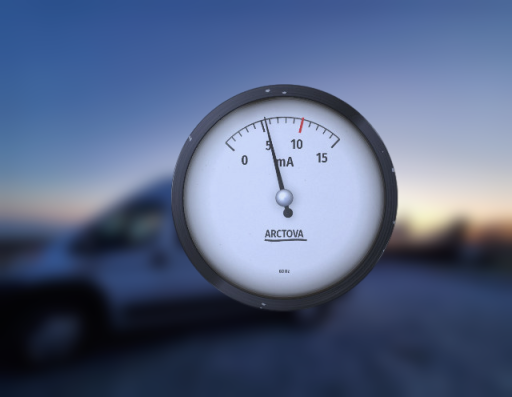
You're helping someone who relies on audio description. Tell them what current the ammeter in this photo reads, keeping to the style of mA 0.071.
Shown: mA 5.5
